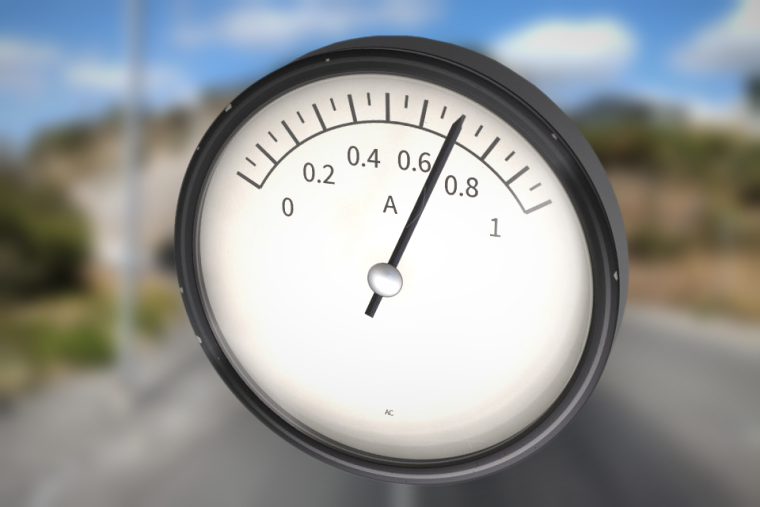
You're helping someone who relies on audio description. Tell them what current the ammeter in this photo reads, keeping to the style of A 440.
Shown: A 0.7
